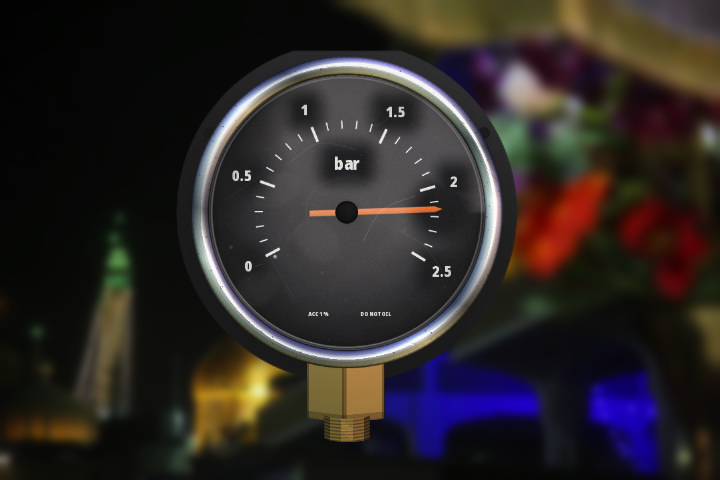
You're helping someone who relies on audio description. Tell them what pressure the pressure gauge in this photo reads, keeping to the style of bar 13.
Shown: bar 2.15
